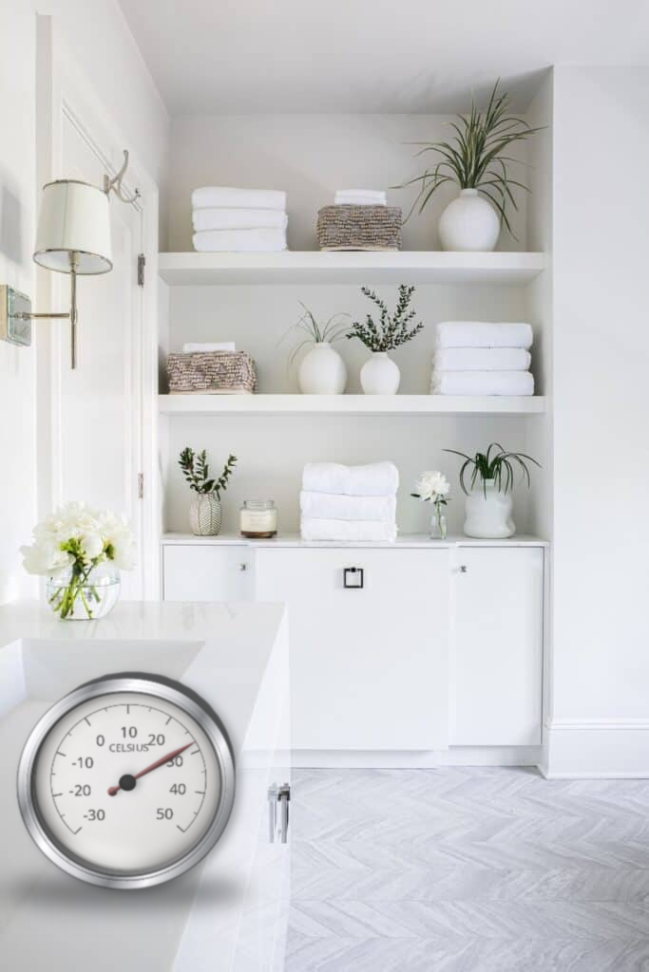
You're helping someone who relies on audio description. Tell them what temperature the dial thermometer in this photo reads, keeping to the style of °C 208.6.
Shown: °C 27.5
